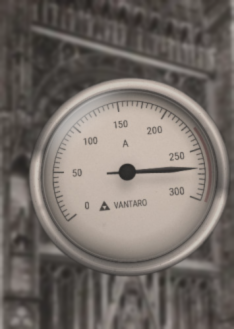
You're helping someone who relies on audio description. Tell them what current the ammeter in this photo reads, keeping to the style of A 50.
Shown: A 270
